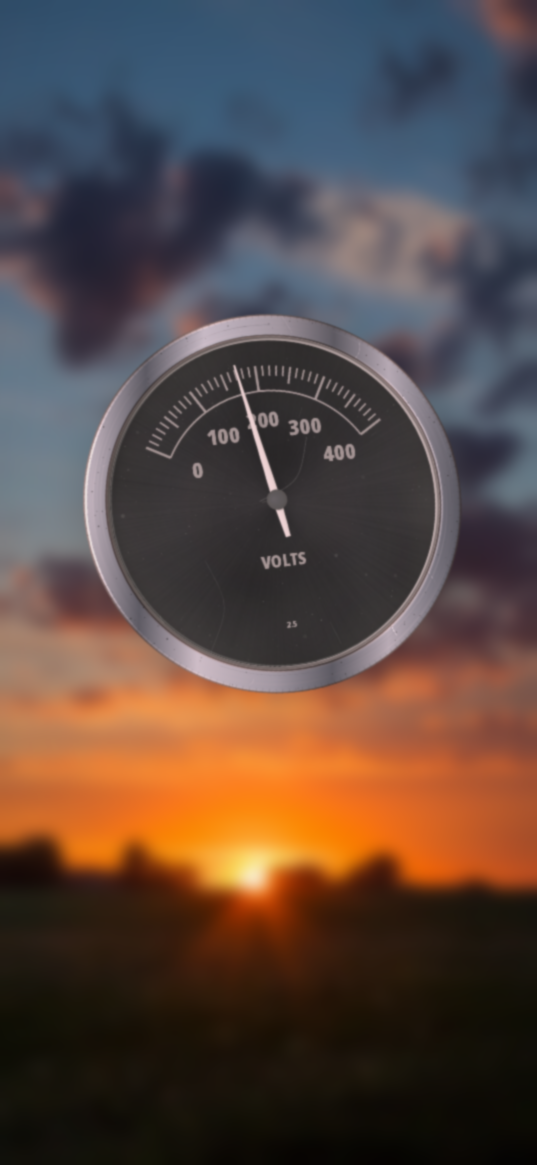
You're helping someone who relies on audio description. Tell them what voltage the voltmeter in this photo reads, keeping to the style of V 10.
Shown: V 170
